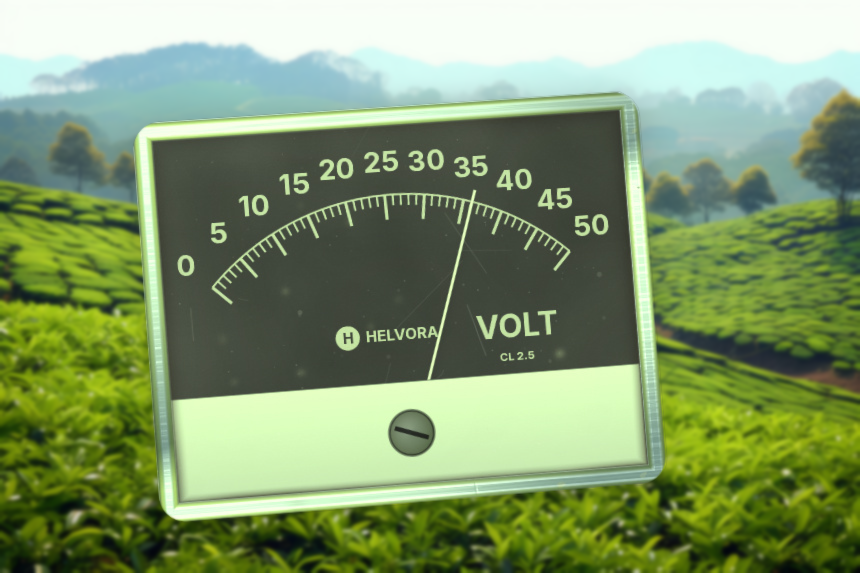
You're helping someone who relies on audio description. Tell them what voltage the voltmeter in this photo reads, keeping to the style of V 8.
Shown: V 36
